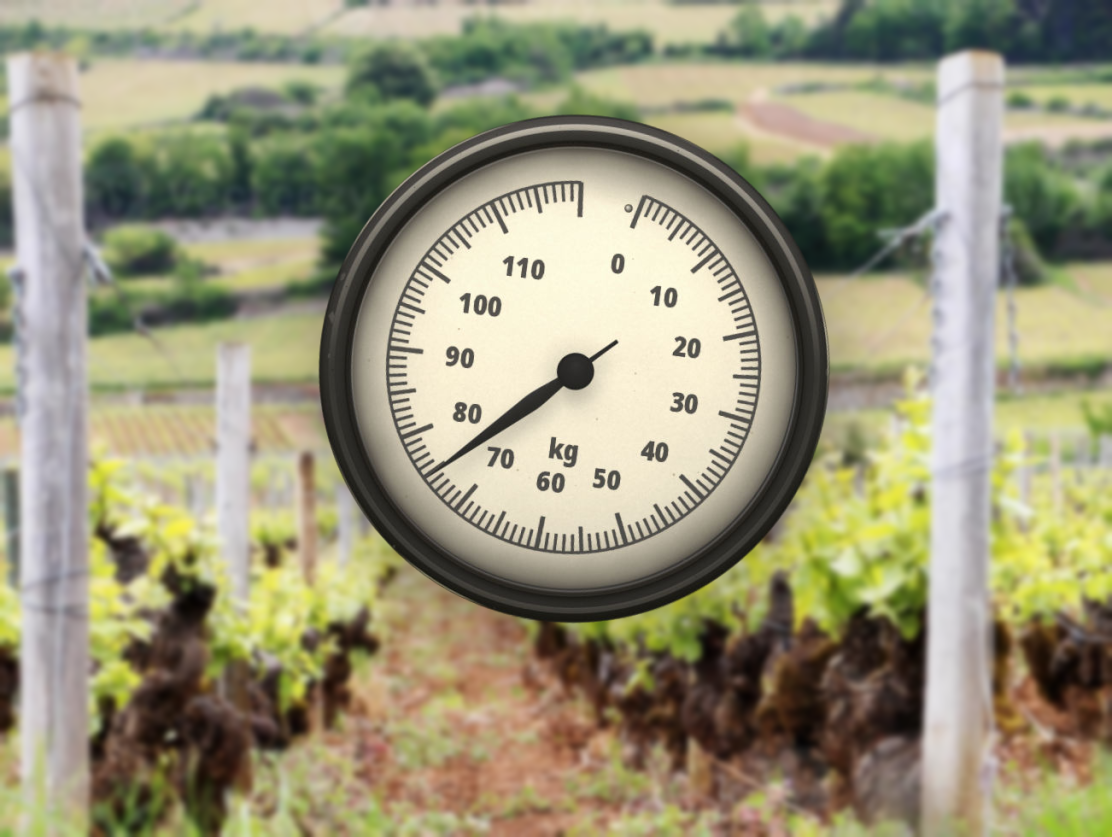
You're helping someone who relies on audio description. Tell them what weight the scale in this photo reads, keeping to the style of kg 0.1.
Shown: kg 75
